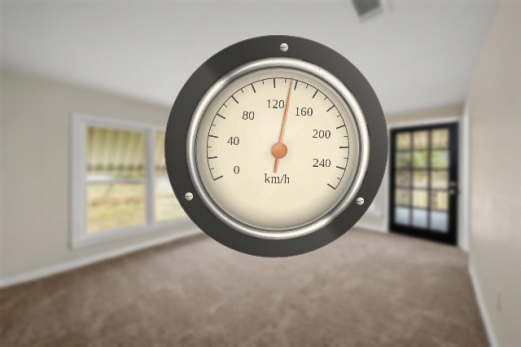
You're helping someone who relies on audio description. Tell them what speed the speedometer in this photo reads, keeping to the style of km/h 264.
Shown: km/h 135
